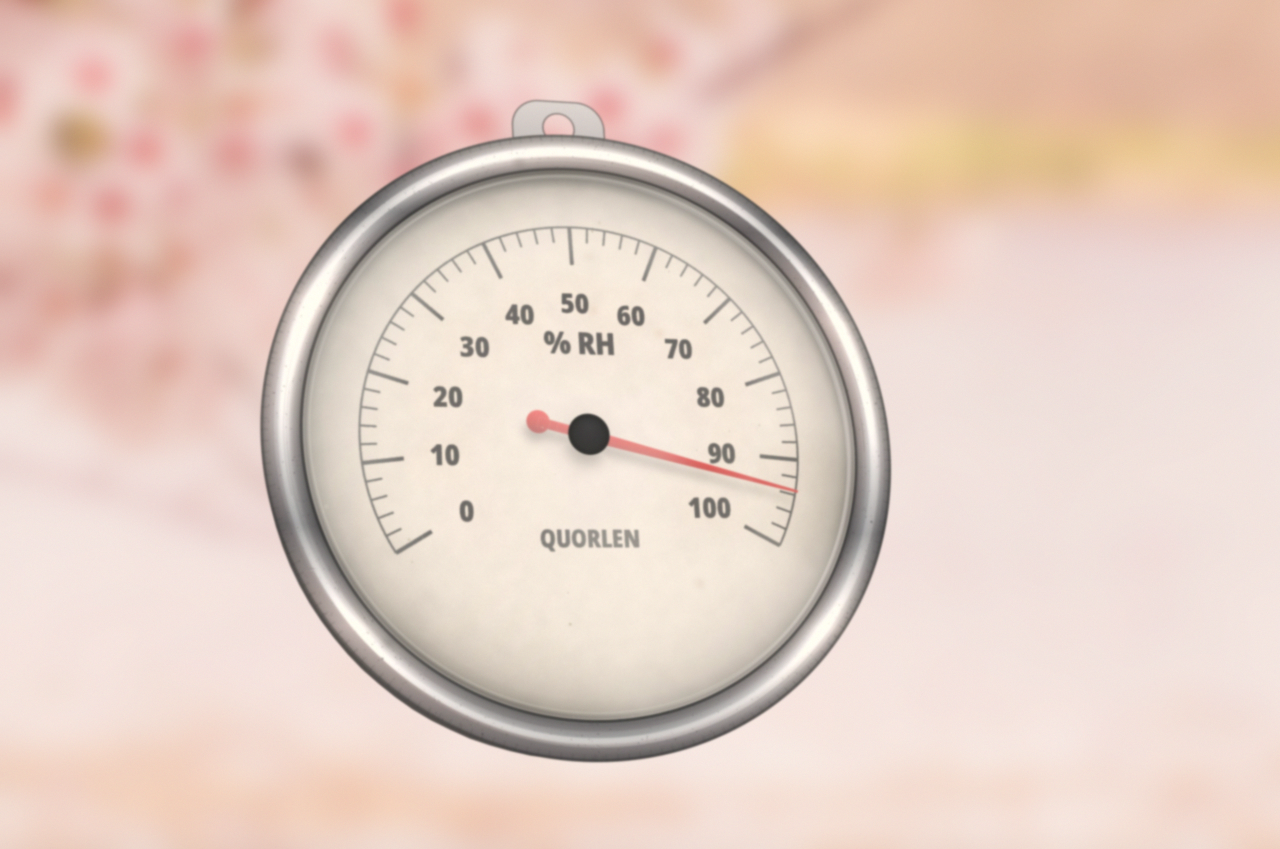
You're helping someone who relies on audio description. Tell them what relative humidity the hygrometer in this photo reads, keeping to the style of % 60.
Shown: % 94
